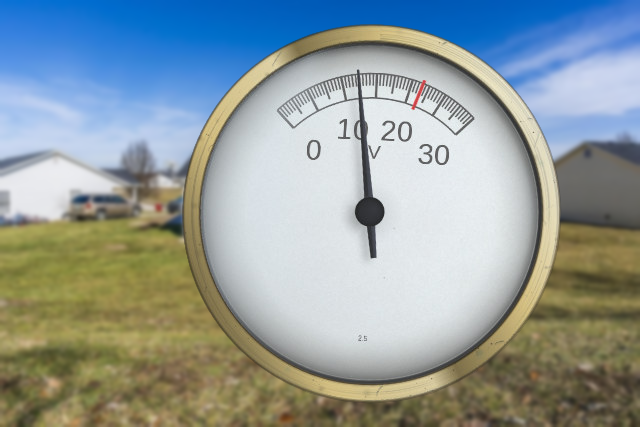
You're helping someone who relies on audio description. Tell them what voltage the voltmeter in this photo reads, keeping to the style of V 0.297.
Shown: V 12.5
